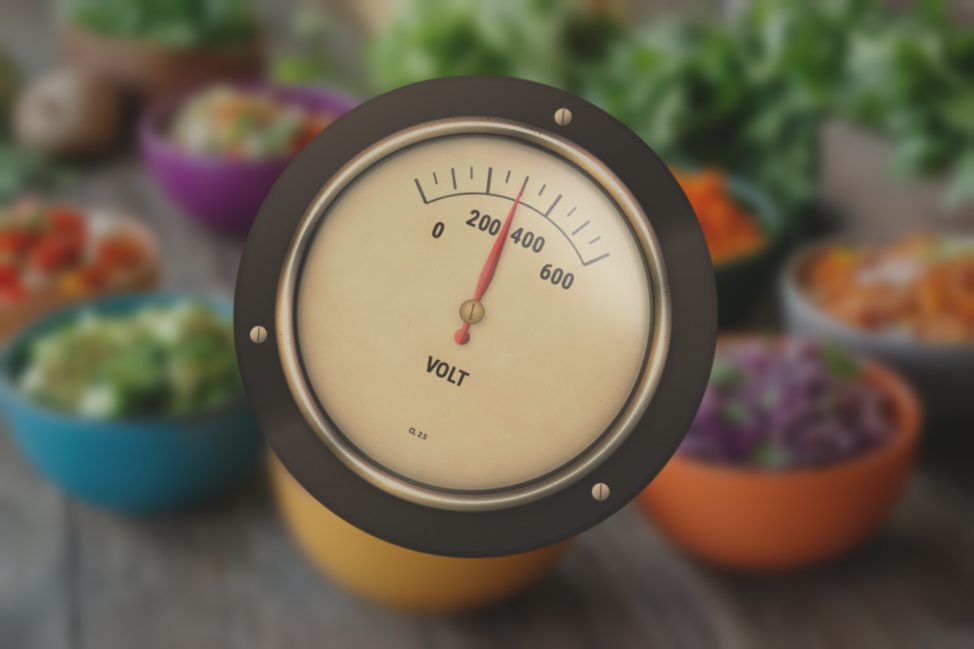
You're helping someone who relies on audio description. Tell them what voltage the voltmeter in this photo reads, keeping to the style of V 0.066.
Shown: V 300
